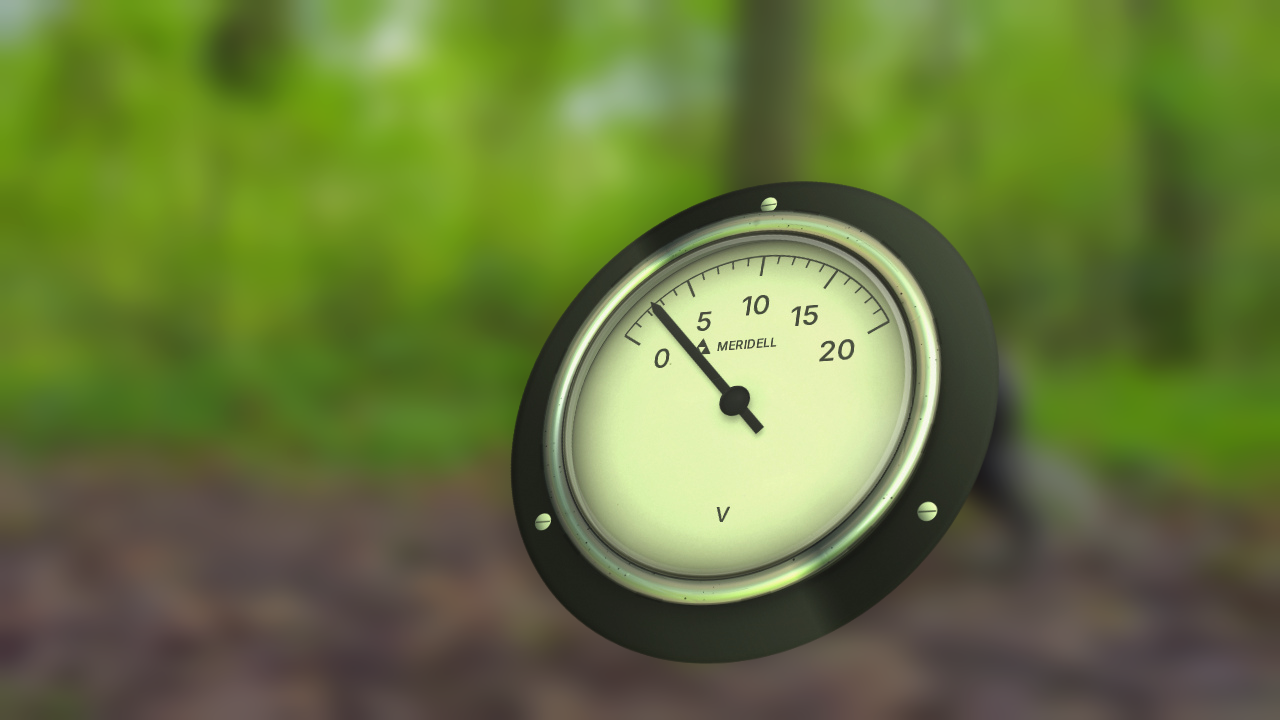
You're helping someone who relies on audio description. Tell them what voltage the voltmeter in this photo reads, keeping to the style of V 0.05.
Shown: V 2.5
